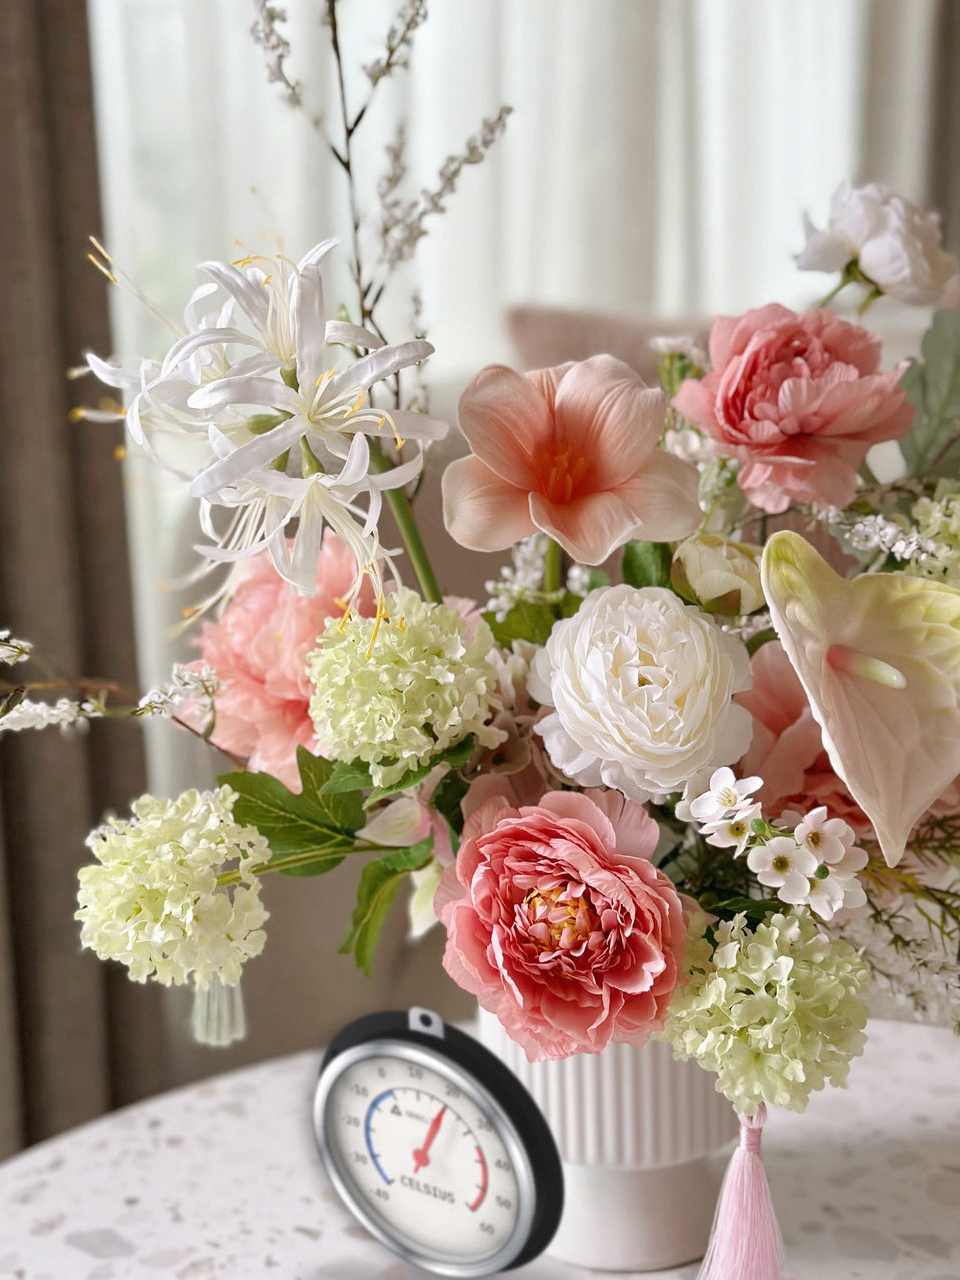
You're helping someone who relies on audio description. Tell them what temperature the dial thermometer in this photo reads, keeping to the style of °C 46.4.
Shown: °C 20
